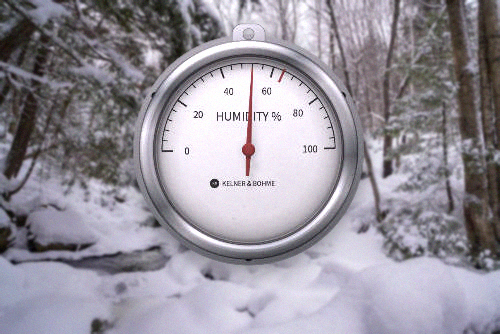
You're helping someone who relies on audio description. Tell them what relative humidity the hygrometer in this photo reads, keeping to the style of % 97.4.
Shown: % 52
